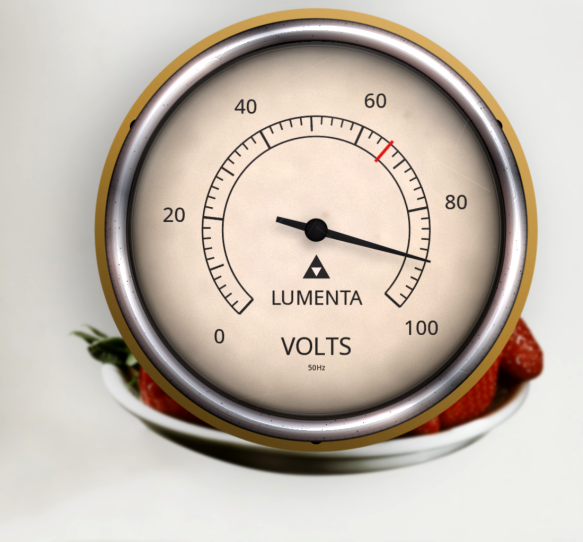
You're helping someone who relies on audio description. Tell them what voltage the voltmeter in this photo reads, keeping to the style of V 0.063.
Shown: V 90
